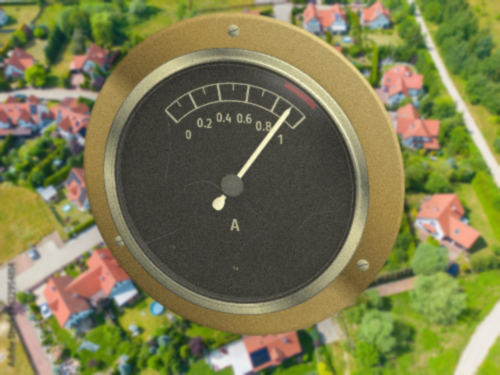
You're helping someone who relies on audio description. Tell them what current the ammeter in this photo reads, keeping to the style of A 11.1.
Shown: A 0.9
